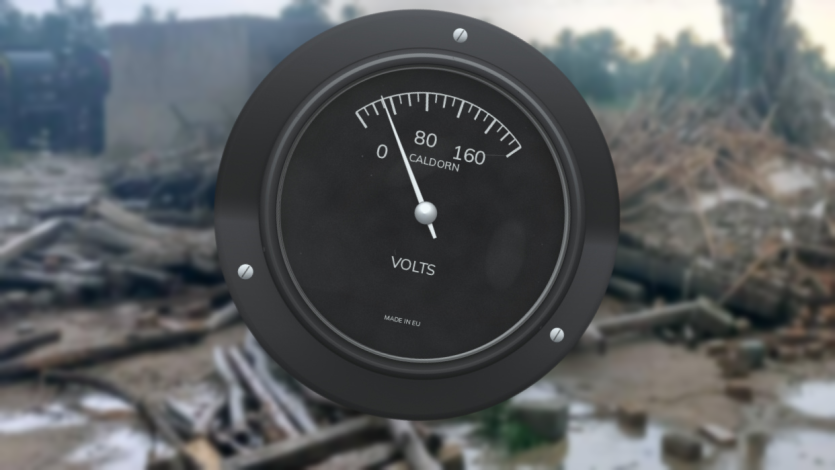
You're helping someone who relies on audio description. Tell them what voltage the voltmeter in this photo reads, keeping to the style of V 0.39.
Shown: V 30
